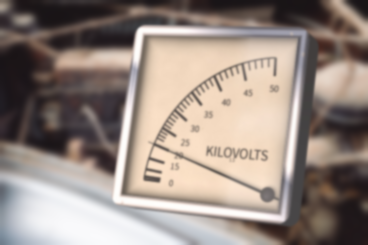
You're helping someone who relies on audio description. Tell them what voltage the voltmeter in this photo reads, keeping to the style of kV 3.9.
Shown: kV 20
